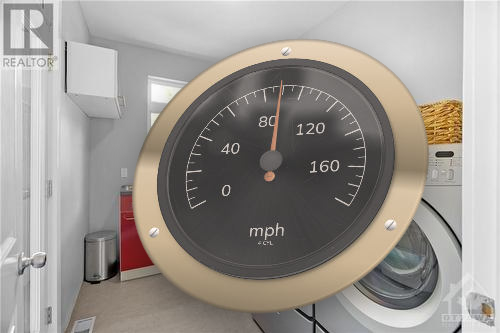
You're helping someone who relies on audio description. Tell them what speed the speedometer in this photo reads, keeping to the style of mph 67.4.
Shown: mph 90
